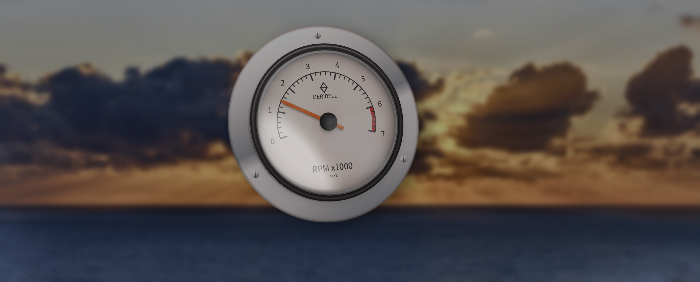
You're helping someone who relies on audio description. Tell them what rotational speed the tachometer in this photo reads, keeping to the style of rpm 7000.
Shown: rpm 1400
